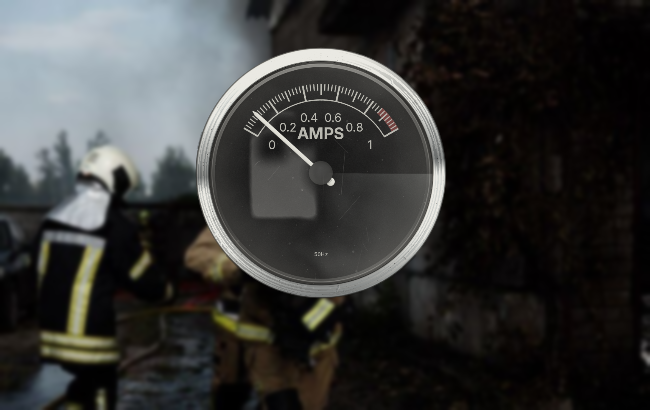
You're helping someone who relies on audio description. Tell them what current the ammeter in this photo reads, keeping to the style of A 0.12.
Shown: A 0.1
